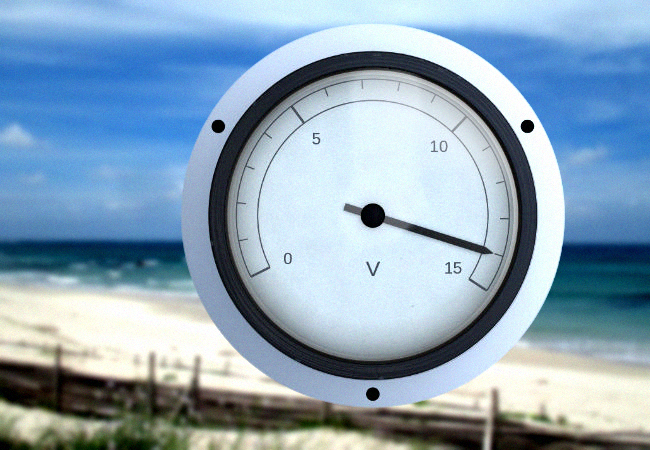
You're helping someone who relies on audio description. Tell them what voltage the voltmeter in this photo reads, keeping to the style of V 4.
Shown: V 14
